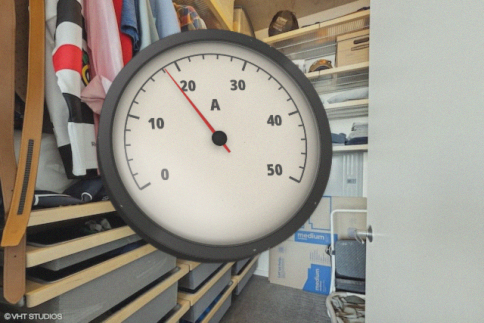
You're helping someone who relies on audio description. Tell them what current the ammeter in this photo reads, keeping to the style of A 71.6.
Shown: A 18
